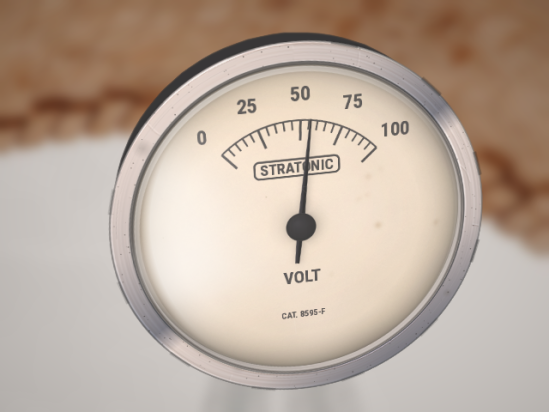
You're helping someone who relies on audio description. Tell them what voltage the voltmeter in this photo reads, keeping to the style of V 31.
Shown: V 55
